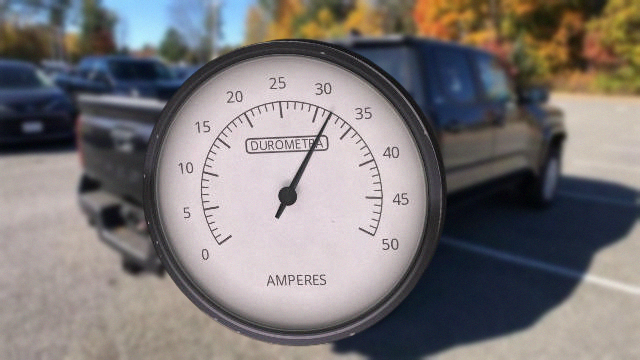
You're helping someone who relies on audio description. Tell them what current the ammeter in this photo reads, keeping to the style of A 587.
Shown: A 32
